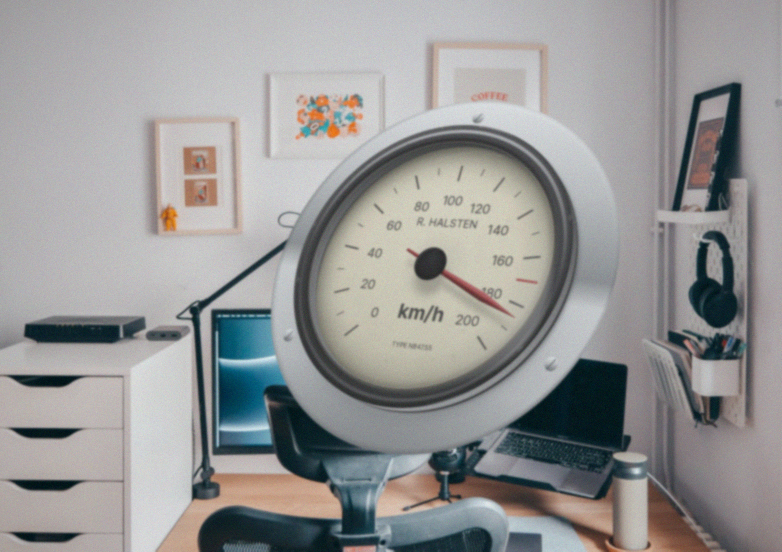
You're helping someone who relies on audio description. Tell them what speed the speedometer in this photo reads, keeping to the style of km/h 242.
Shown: km/h 185
